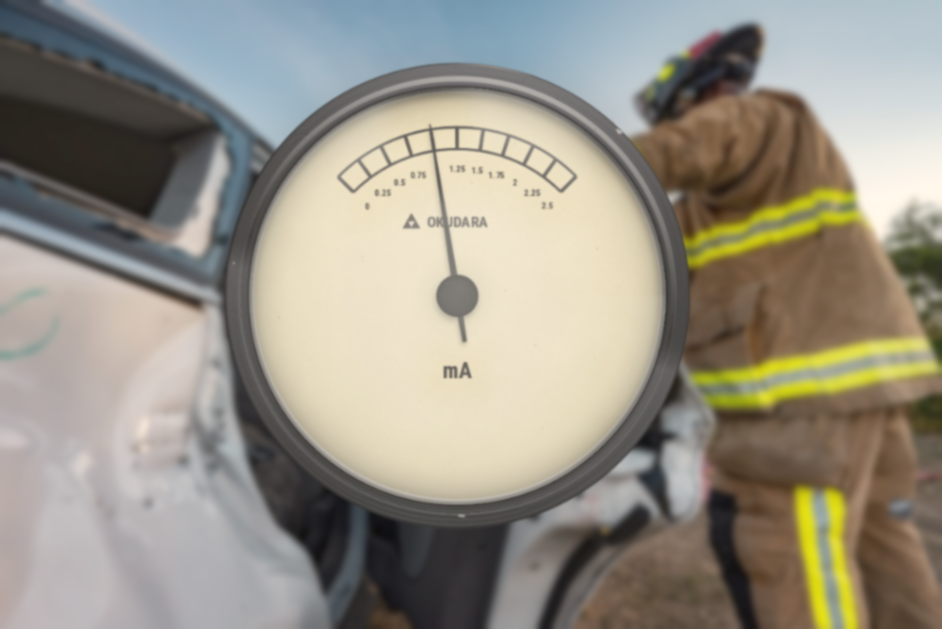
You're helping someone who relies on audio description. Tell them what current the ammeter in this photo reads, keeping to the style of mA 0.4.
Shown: mA 1
